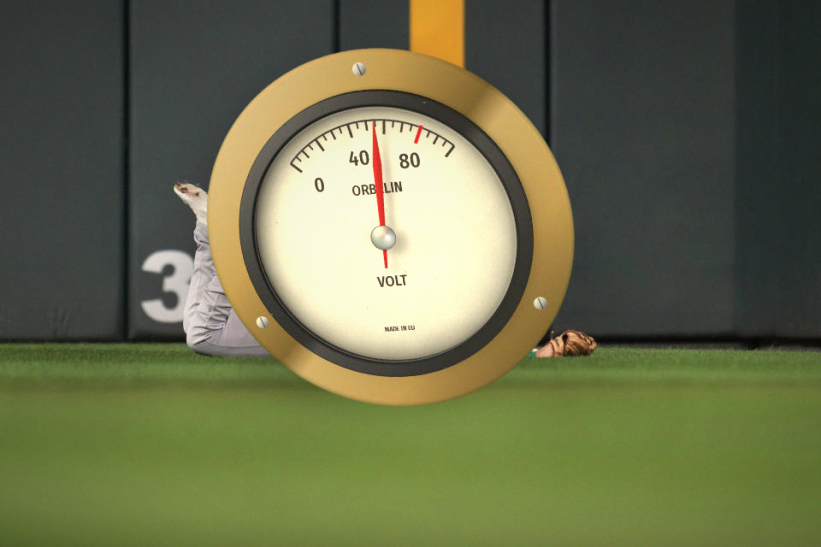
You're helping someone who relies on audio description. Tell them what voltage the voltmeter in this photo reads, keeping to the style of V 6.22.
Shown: V 55
